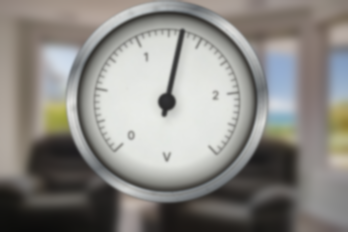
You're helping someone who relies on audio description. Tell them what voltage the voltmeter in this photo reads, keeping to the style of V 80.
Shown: V 1.35
